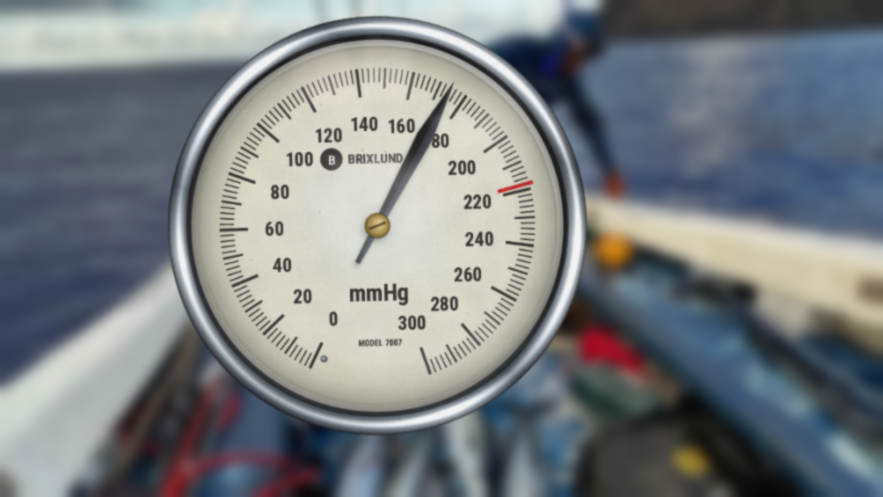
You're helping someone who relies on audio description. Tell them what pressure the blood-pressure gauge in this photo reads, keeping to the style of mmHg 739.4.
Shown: mmHg 174
